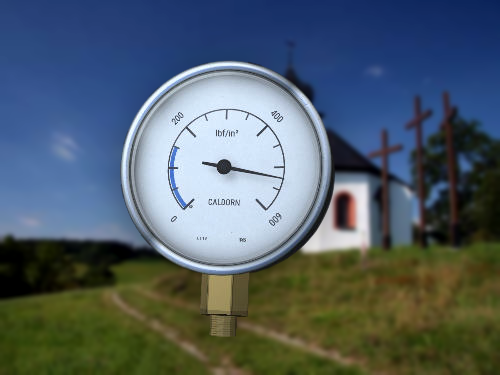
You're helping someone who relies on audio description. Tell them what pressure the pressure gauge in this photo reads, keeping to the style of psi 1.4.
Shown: psi 525
